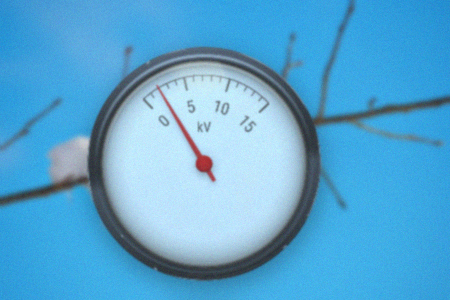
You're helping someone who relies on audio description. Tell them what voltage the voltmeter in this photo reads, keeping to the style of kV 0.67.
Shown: kV 2
